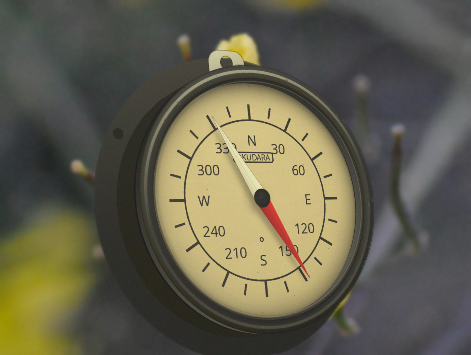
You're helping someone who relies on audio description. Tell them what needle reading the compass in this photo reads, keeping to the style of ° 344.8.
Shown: ° 150
